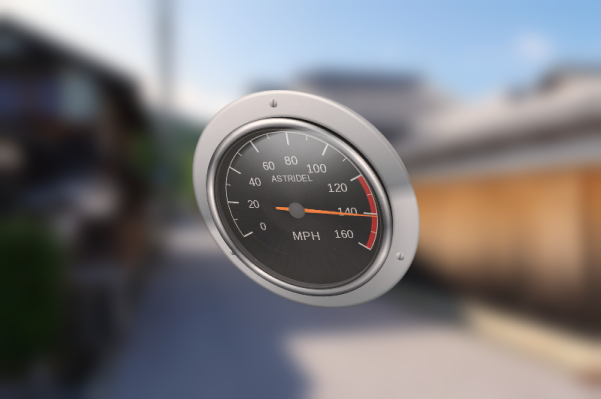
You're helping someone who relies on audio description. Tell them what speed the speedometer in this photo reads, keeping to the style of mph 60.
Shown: mph 140
